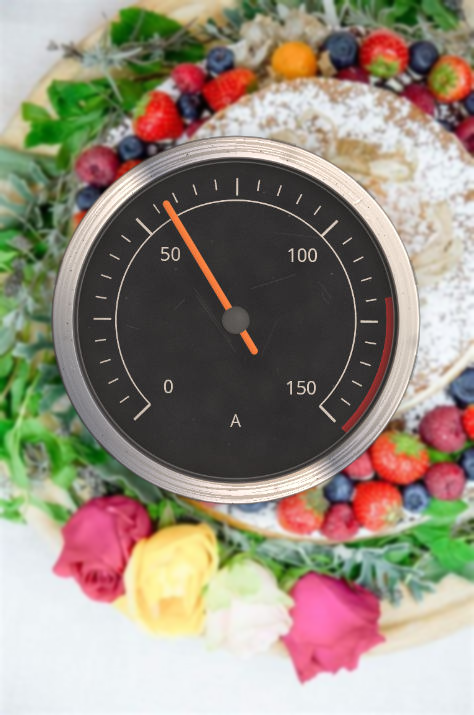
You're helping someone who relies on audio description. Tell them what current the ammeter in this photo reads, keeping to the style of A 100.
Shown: A 57.5
